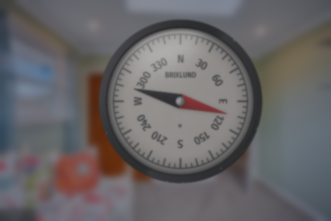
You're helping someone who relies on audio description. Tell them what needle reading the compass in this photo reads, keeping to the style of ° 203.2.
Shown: ° 105
